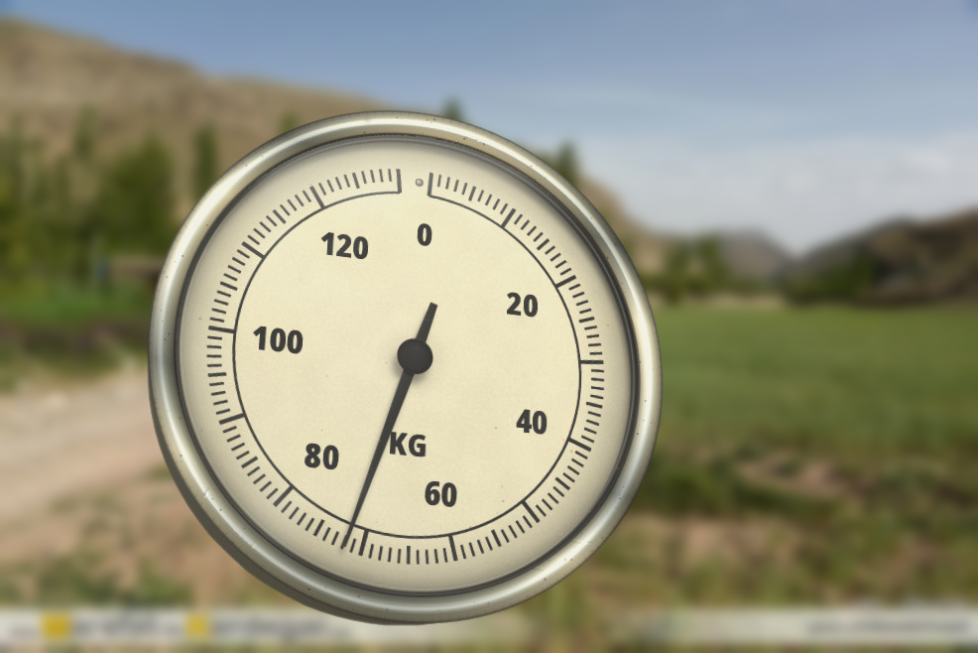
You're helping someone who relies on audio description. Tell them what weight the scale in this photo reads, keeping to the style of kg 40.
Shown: kg 72
